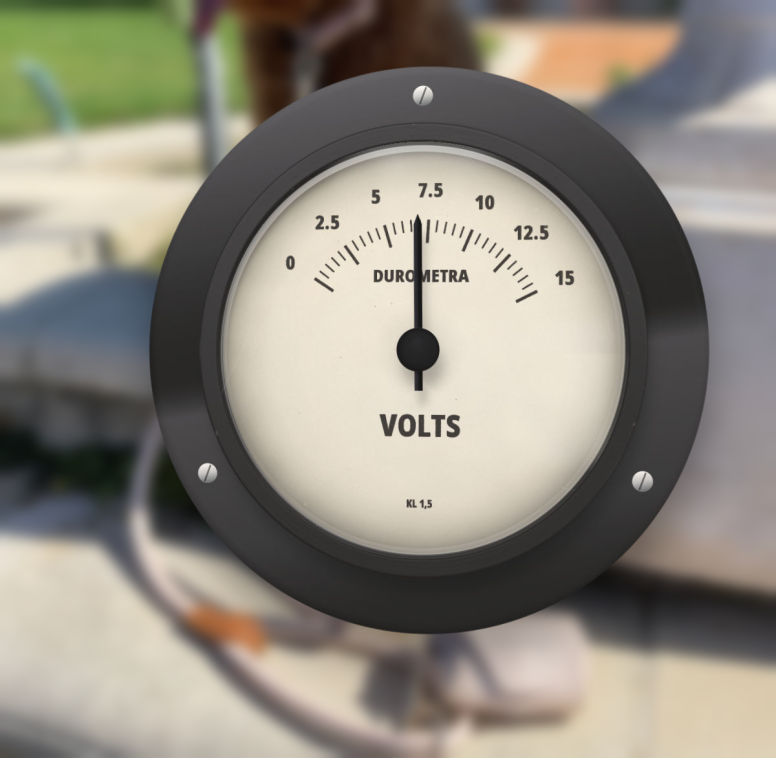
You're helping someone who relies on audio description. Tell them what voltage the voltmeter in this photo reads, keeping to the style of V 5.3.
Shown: V 7
